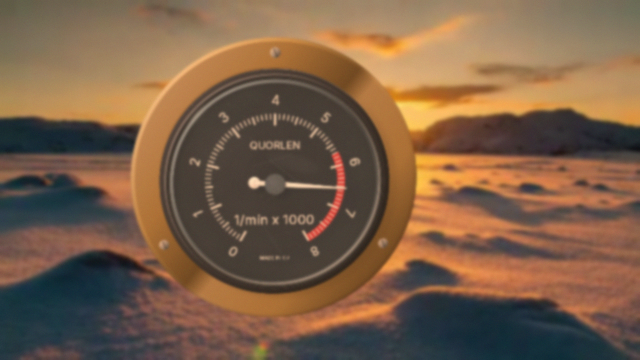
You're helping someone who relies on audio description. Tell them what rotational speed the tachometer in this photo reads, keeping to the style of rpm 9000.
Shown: rpm 6500
